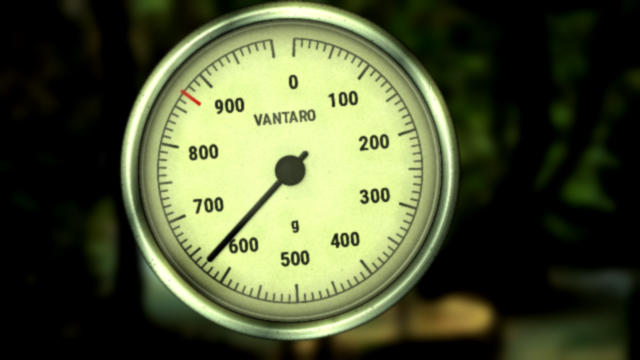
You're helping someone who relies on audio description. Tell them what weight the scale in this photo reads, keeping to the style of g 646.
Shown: g 630
